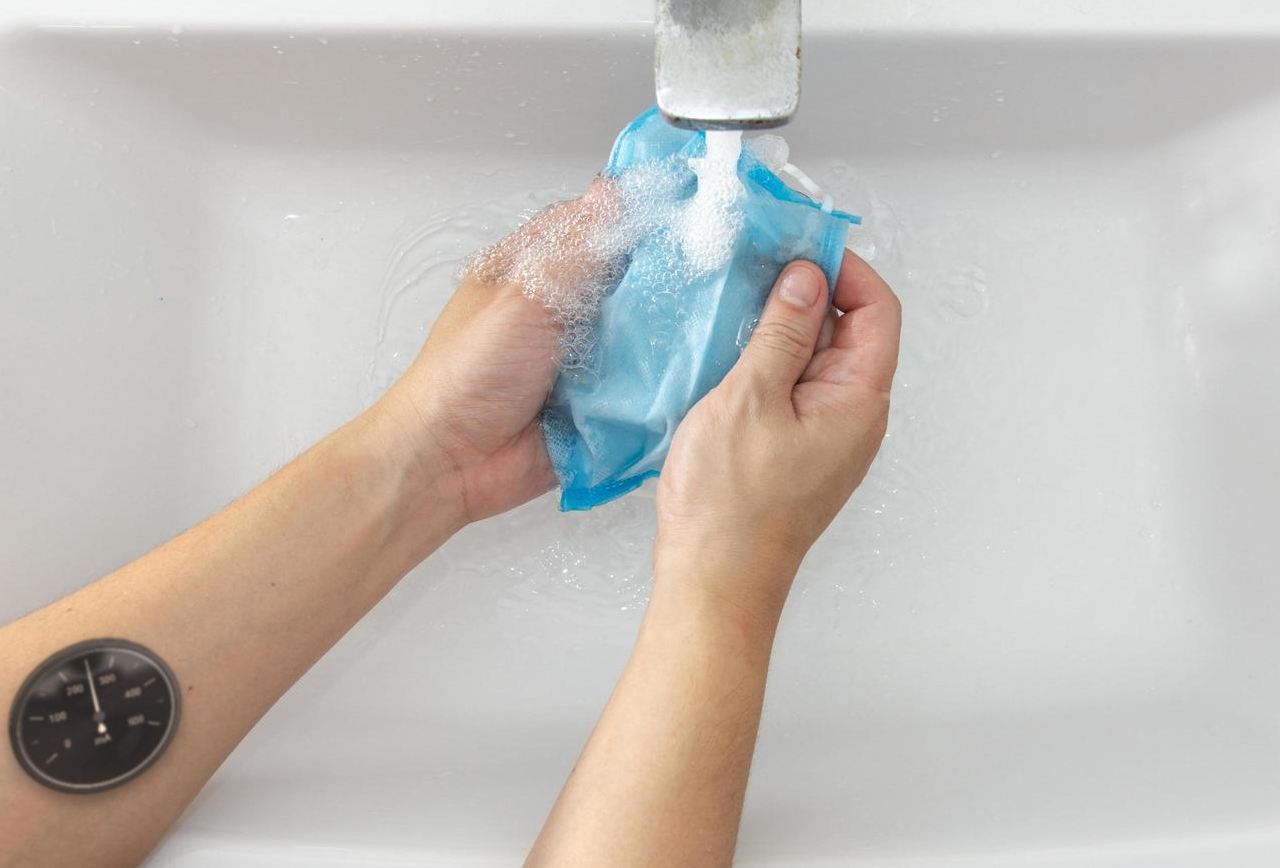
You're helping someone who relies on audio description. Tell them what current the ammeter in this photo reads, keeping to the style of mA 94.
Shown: mA 250
